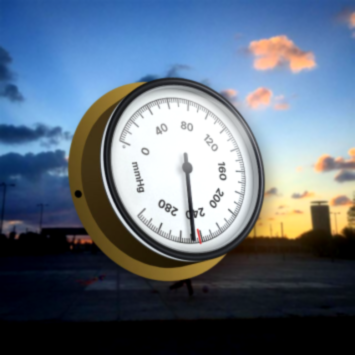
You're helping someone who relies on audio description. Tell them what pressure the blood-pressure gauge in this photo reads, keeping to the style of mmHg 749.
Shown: mmHg 250
